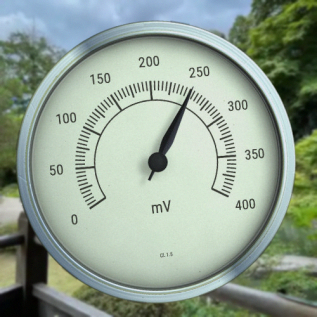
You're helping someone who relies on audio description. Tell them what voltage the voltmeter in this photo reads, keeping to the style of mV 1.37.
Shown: mV 250
